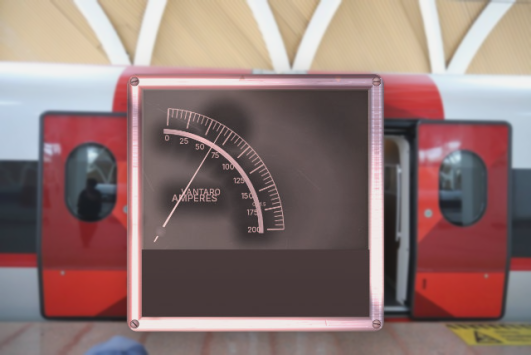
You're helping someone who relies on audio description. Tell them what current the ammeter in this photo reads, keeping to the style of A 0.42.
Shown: A 65
